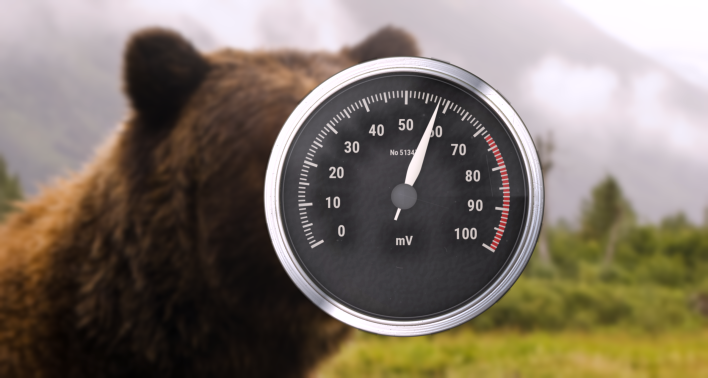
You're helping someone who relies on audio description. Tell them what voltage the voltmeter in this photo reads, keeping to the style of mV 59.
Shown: mV 58
